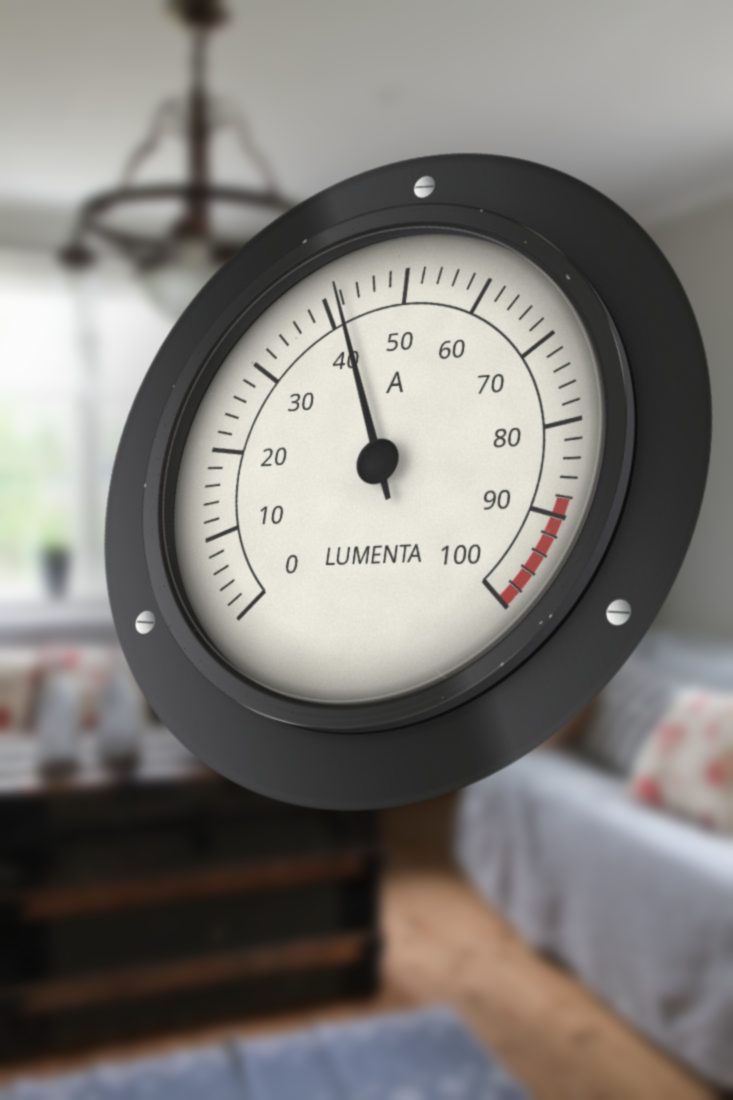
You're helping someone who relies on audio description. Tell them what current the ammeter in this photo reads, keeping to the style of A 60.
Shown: A 42
